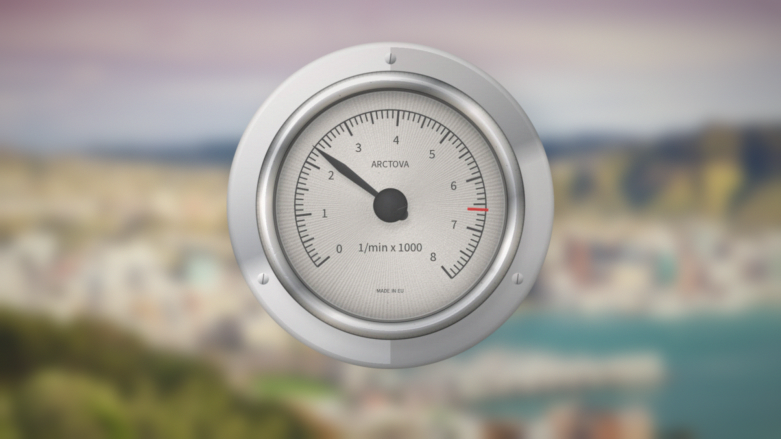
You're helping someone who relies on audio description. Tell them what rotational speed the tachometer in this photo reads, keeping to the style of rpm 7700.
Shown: rpm 2300
